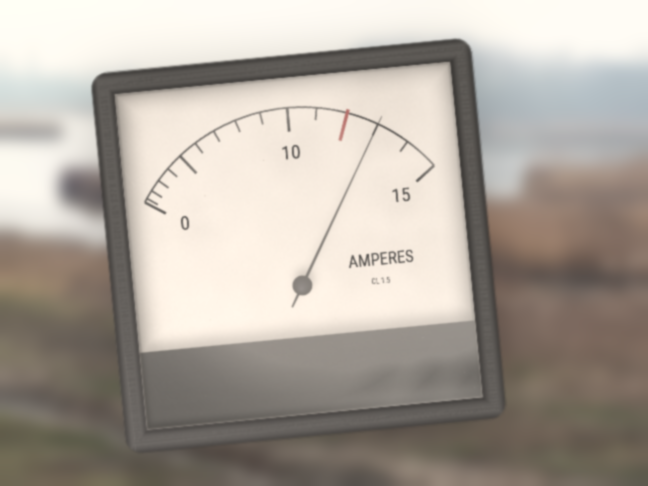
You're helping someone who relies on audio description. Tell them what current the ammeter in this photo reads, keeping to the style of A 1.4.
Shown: A 13
